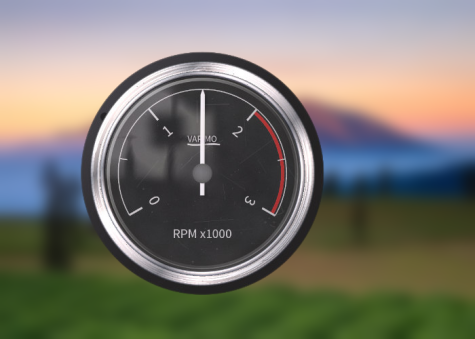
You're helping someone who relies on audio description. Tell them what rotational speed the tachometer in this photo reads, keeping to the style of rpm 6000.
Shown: rpm 1500
